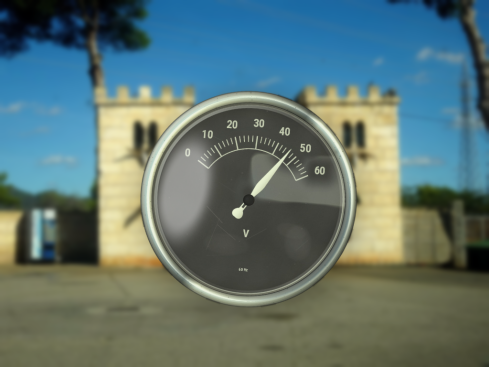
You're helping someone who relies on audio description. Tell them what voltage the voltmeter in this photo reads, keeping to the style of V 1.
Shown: V 46
